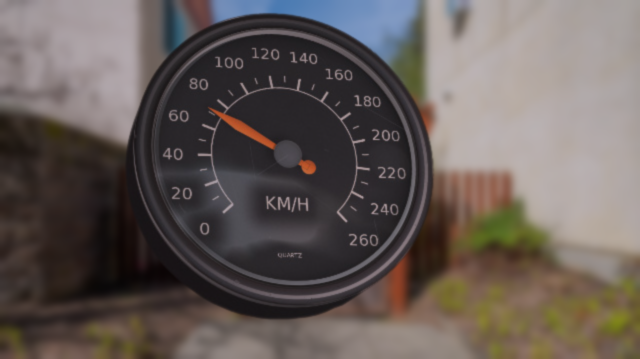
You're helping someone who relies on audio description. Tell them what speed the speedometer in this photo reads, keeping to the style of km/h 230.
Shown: km/h 70
